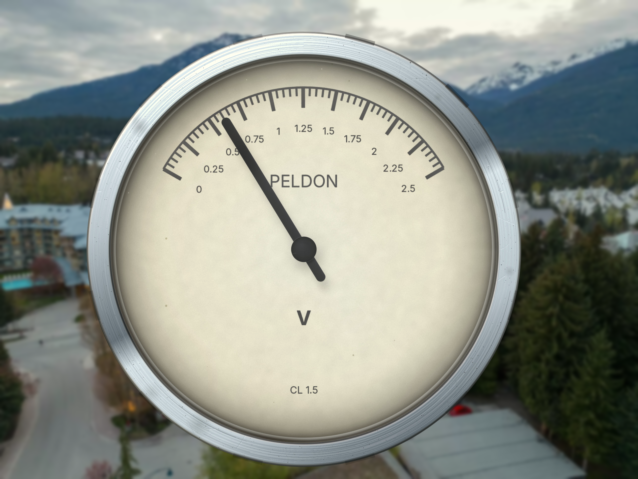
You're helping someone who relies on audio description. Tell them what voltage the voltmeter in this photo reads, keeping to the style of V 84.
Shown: V 0.6
